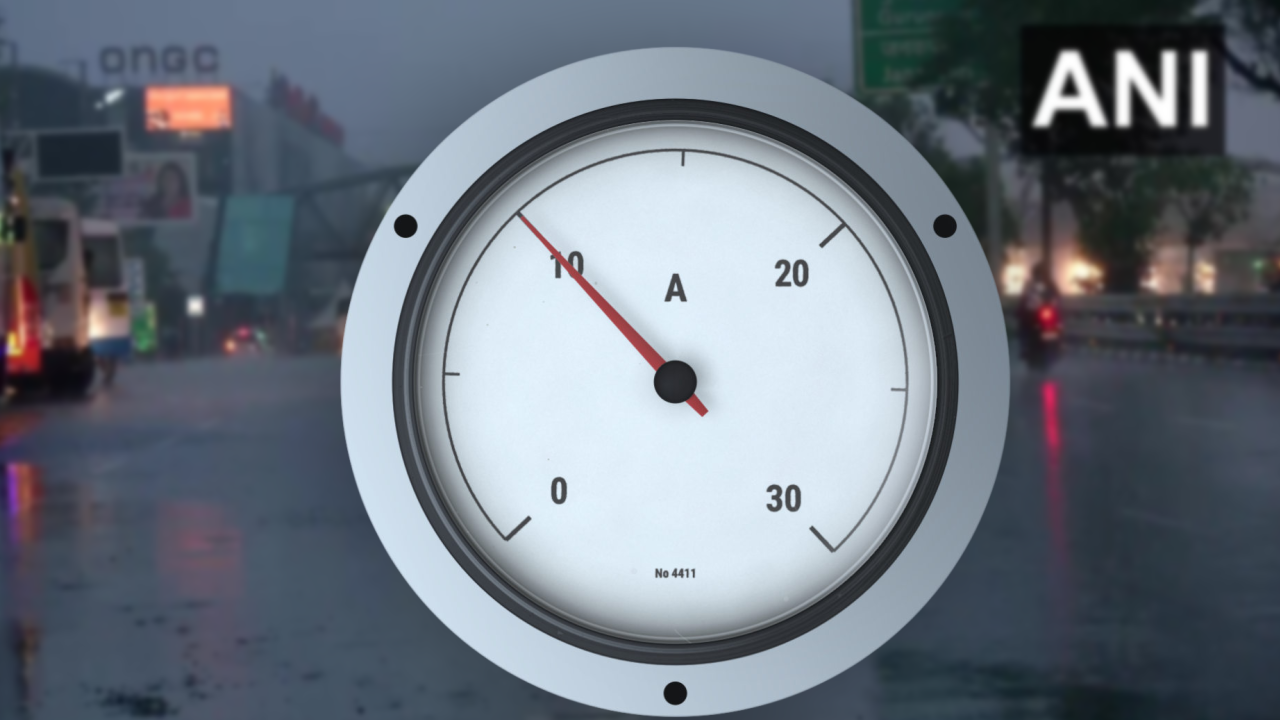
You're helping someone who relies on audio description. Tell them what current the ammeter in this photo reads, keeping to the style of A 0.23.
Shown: A 10
